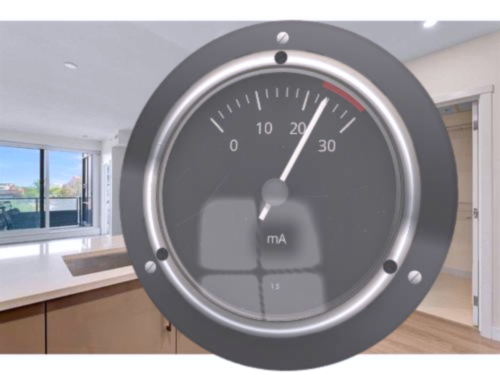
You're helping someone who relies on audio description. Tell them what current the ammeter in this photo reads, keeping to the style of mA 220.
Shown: mA 24
